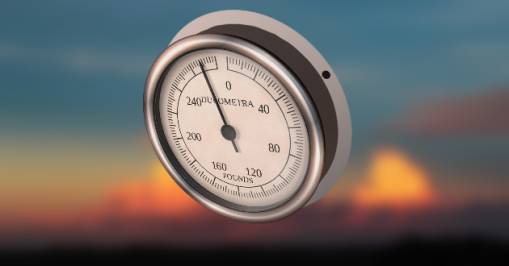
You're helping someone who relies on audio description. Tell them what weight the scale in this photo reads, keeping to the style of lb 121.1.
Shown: lb 270
